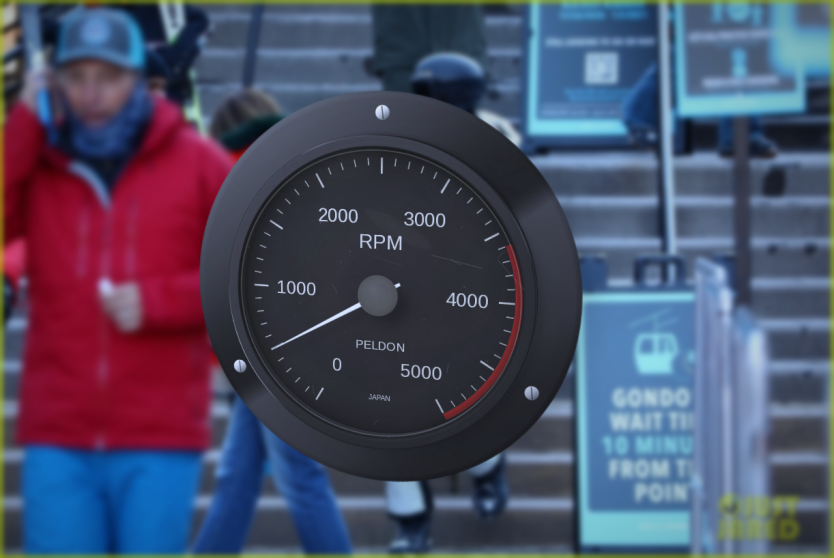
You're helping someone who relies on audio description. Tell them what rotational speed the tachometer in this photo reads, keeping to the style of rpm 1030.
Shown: rpm 500
